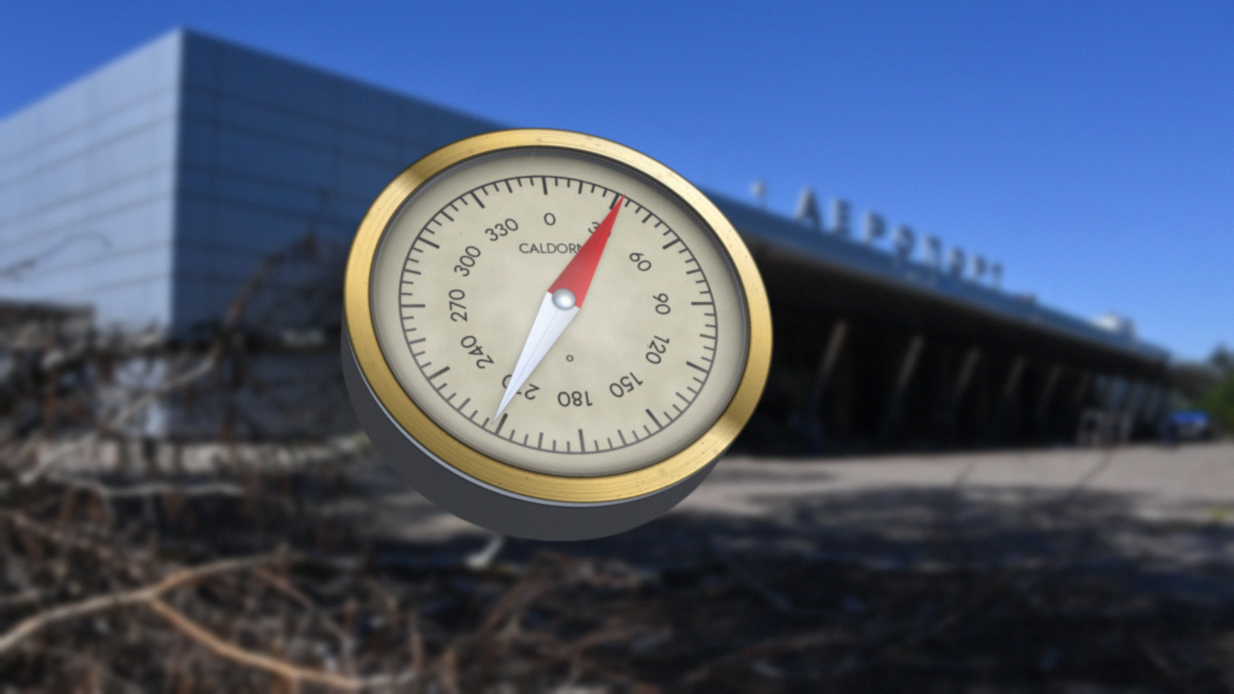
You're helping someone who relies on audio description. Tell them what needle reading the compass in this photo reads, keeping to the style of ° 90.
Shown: ° 32.5
